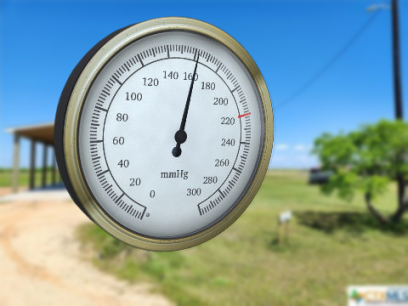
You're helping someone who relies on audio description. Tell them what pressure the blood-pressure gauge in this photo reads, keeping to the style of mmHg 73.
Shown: mmHg 160
